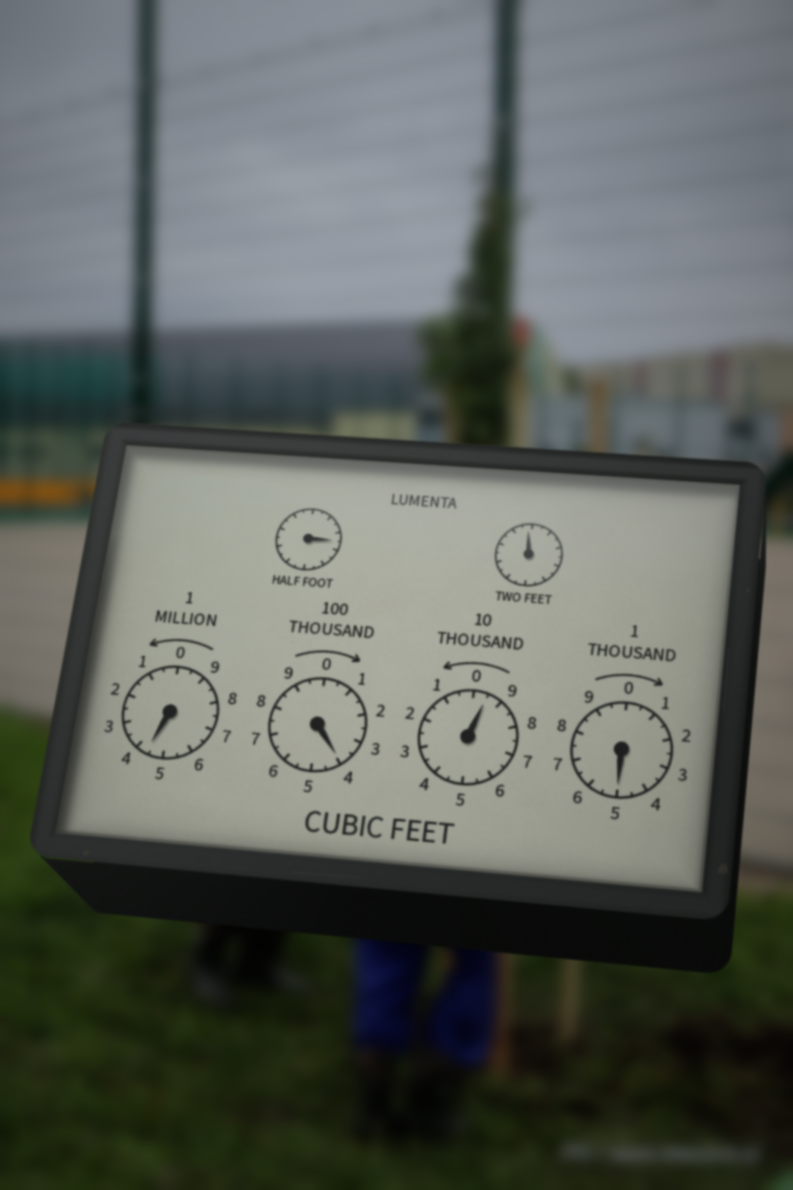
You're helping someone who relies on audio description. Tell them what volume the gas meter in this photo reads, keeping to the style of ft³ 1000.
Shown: ft³ 439500
